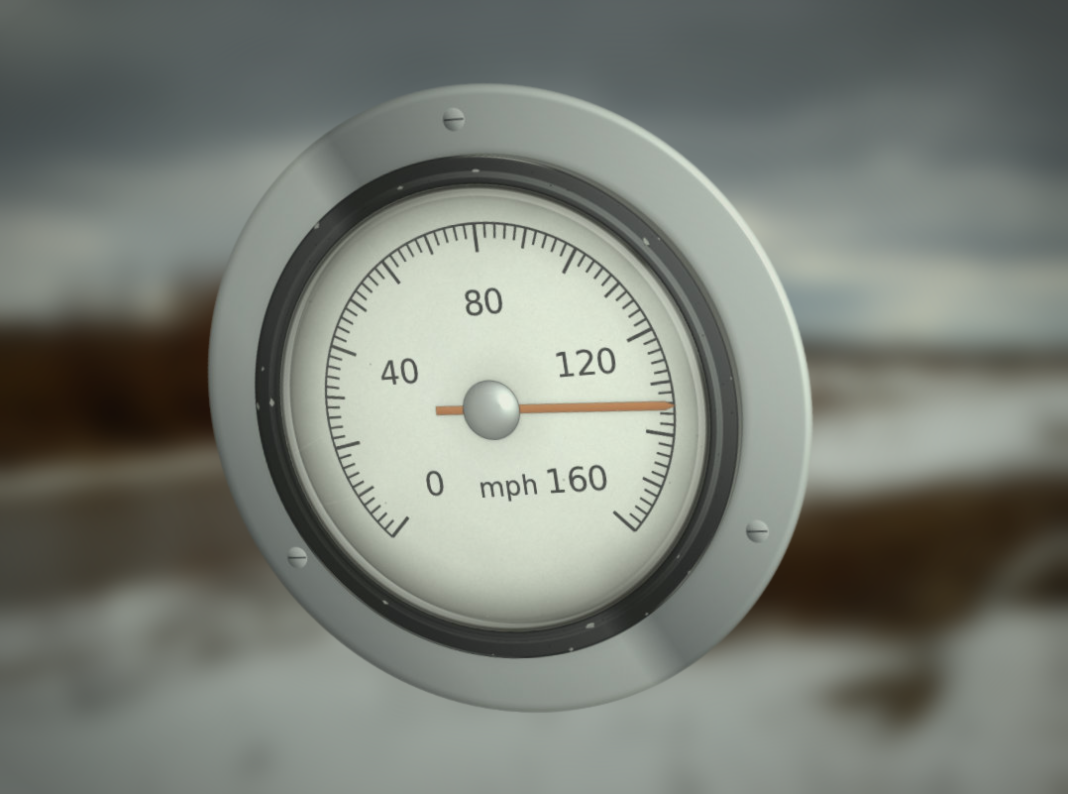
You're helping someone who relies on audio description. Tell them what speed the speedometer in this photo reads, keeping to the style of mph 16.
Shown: mph 134
